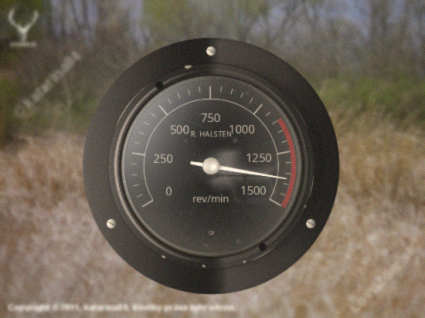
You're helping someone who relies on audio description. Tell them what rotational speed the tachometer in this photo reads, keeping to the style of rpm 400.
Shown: rpm 1375
